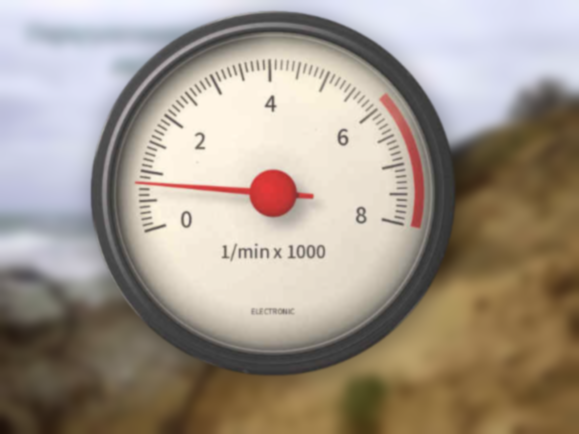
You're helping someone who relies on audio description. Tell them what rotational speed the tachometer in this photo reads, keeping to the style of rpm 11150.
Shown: rpm 800
